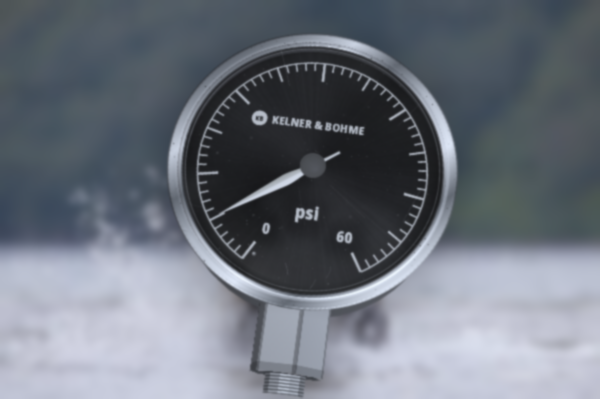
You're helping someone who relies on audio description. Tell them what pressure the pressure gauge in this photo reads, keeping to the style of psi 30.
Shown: psi 5
